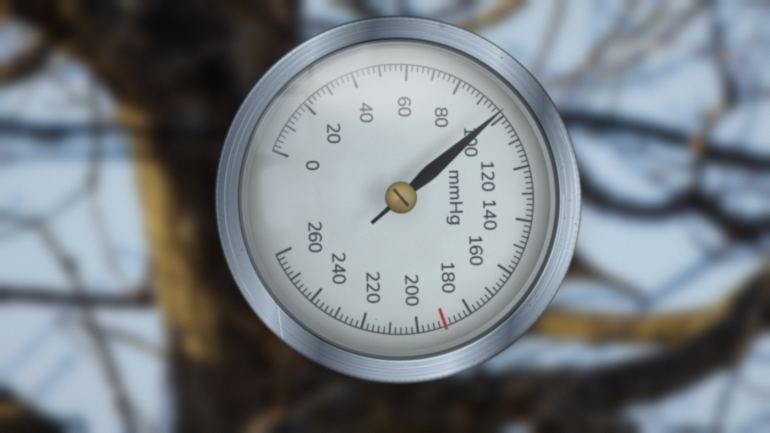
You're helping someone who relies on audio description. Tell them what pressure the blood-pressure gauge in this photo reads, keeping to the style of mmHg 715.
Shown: mmHg 98
